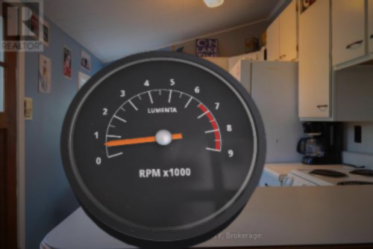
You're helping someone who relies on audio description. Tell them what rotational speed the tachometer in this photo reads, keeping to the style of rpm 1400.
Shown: rpm 500
